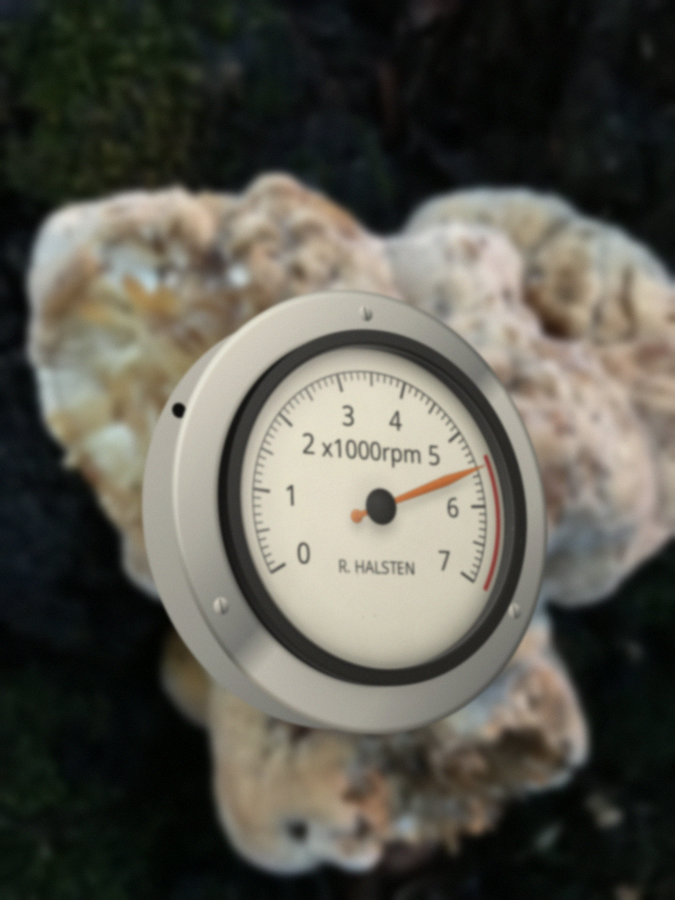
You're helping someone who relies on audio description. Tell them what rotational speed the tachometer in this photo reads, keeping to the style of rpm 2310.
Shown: rpm 5500
